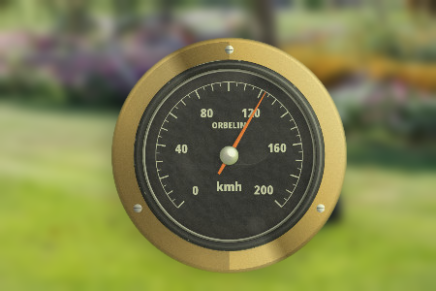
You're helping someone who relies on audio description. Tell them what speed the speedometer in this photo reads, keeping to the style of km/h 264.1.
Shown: km/h 122.5
